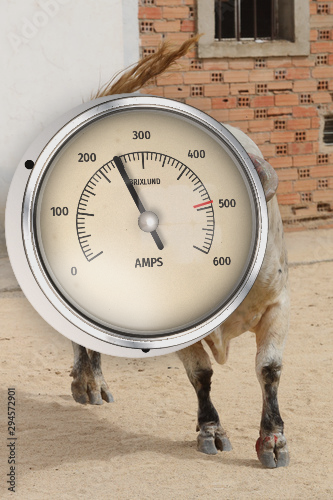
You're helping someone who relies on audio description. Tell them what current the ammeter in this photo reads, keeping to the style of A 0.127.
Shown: A 240
